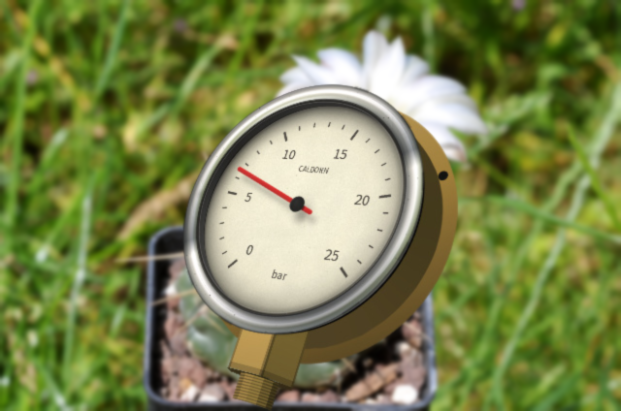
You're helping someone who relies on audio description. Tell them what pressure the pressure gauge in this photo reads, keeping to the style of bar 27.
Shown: bar 6.5
